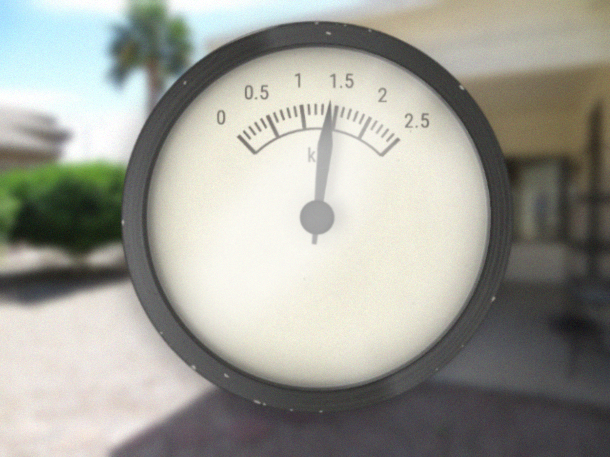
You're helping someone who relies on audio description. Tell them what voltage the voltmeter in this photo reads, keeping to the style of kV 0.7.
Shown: kV 1.4
